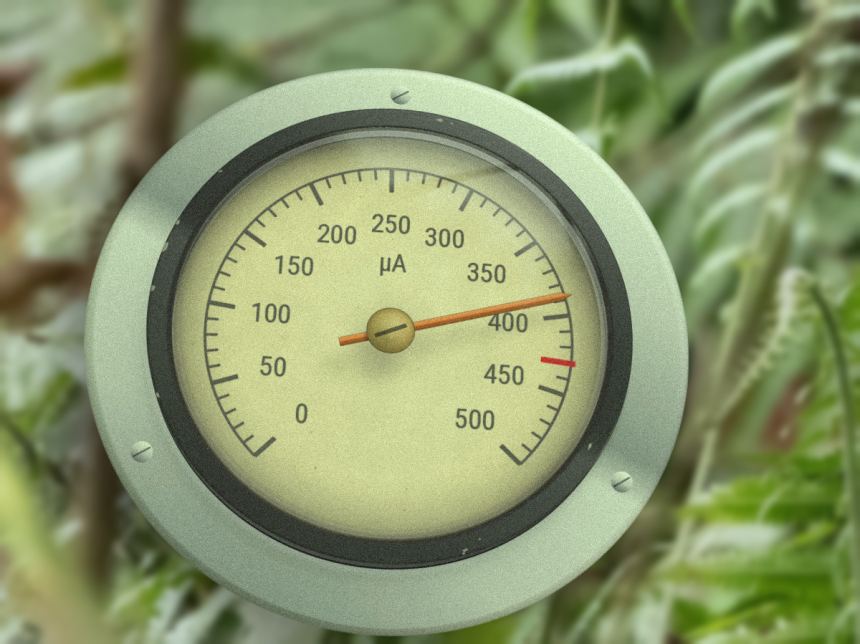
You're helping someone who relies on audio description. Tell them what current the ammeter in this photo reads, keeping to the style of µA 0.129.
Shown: µA 390
